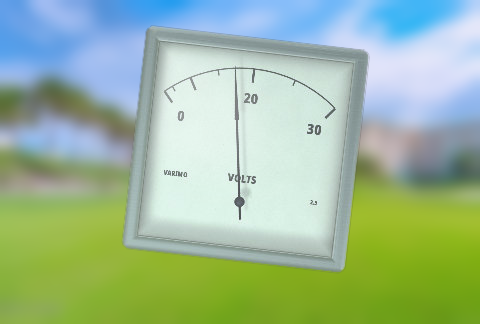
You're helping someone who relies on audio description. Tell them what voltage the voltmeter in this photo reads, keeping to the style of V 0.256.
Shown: V 17.5
